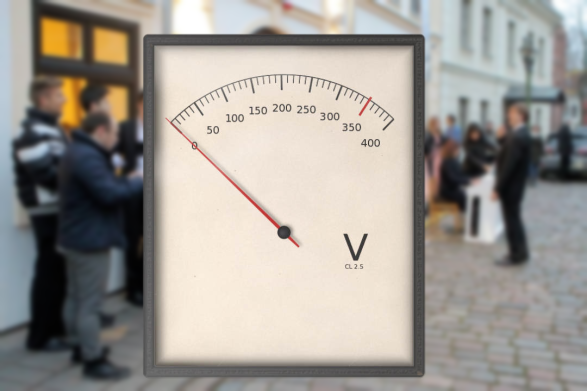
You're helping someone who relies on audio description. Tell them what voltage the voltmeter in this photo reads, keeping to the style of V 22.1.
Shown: V 0
